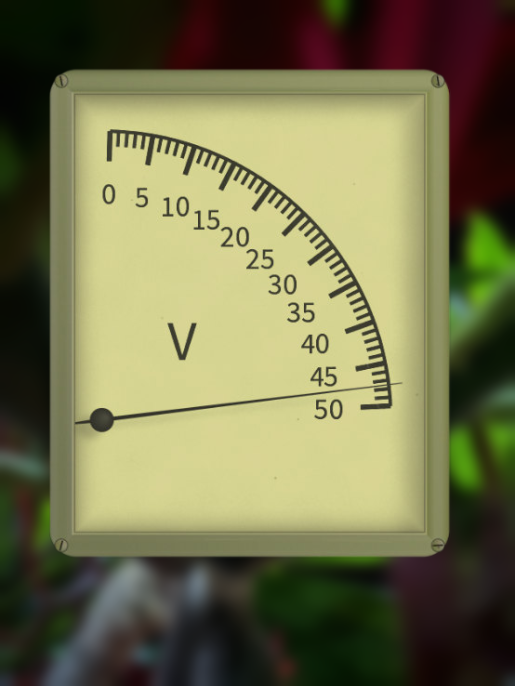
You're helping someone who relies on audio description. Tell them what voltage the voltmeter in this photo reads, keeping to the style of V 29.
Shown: V 47.5
